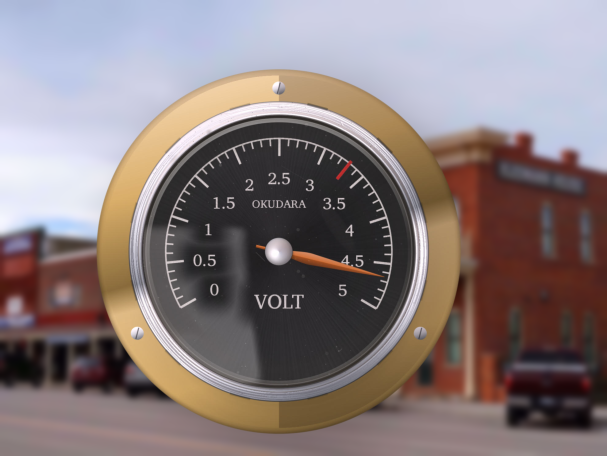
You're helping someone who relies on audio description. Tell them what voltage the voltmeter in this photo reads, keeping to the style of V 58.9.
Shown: V 4.65
